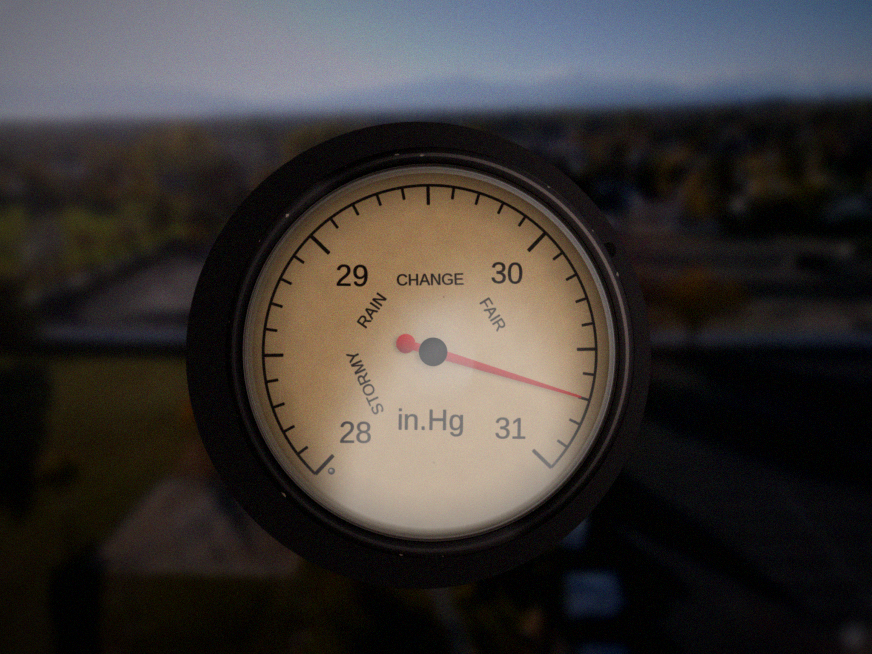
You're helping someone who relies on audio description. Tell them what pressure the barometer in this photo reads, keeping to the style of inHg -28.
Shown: inHg 30.7
